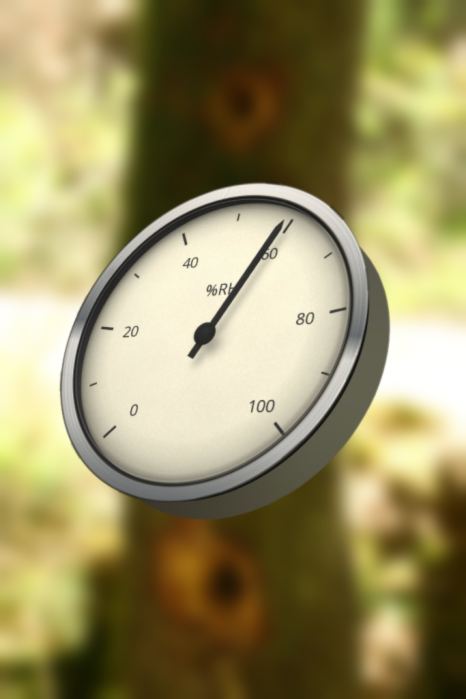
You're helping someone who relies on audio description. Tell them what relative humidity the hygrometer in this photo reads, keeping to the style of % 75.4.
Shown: % 60
